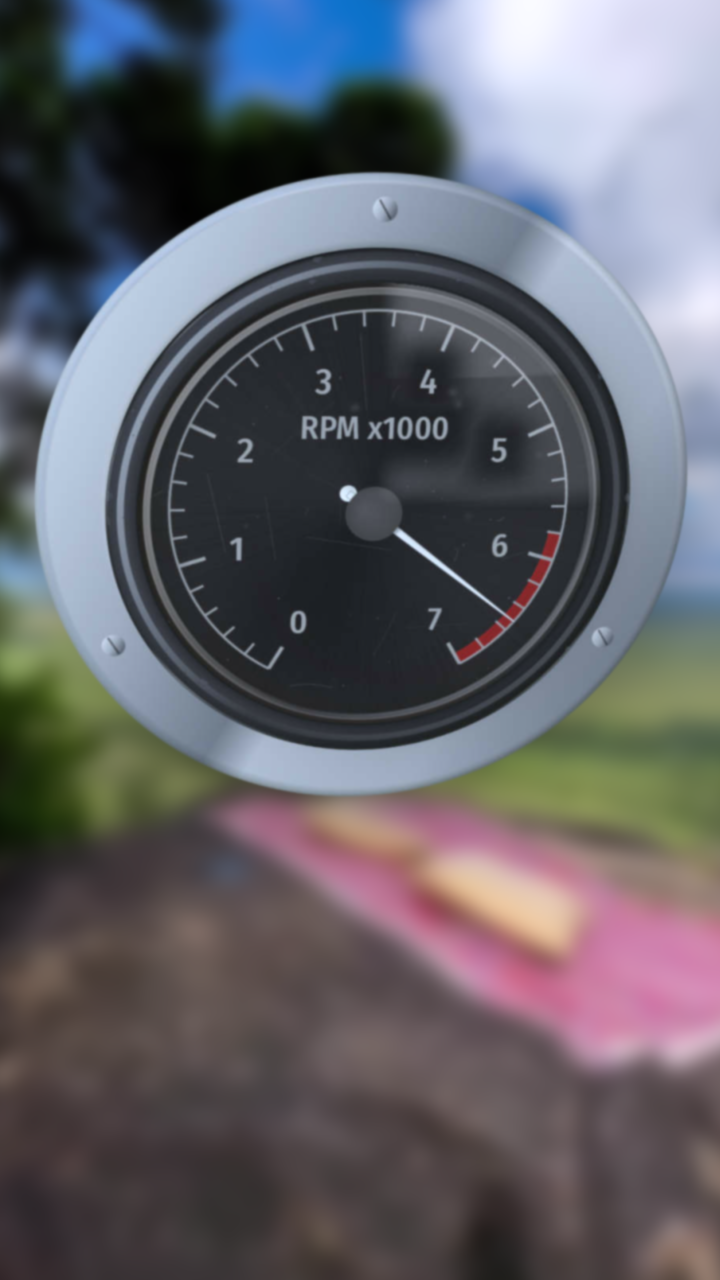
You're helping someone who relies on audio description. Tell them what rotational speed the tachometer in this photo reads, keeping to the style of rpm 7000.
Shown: rpm 6500
